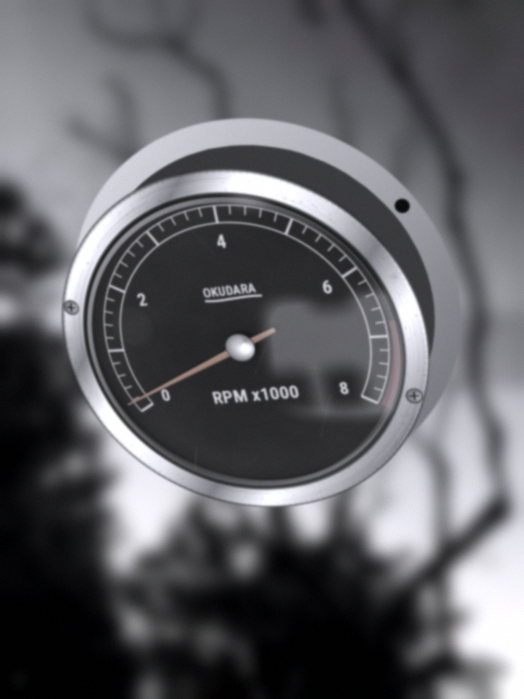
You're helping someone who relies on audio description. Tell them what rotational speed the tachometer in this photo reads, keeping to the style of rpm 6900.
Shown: rpm 200
